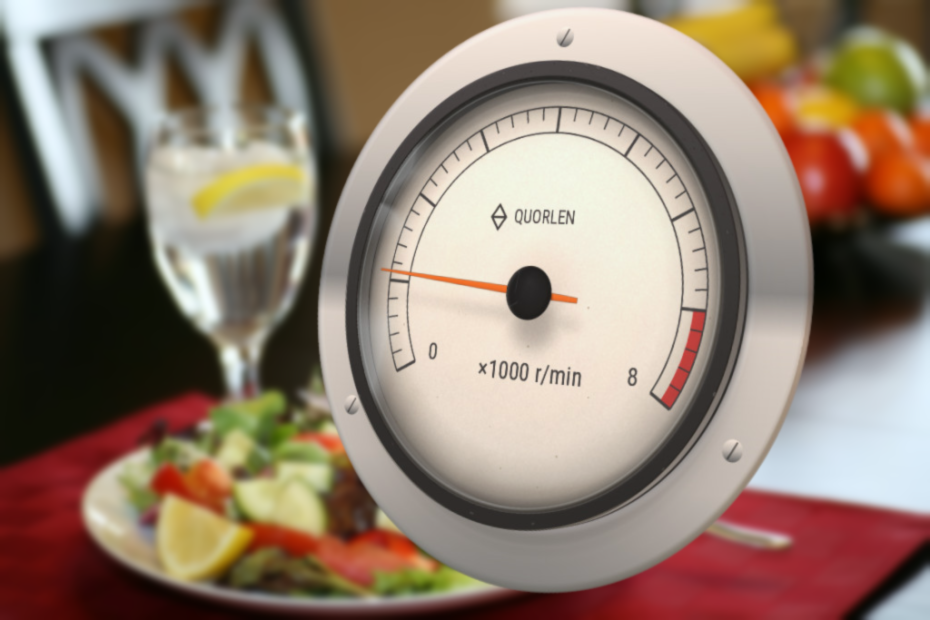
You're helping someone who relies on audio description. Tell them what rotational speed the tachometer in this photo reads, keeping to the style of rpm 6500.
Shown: rpm 1100
